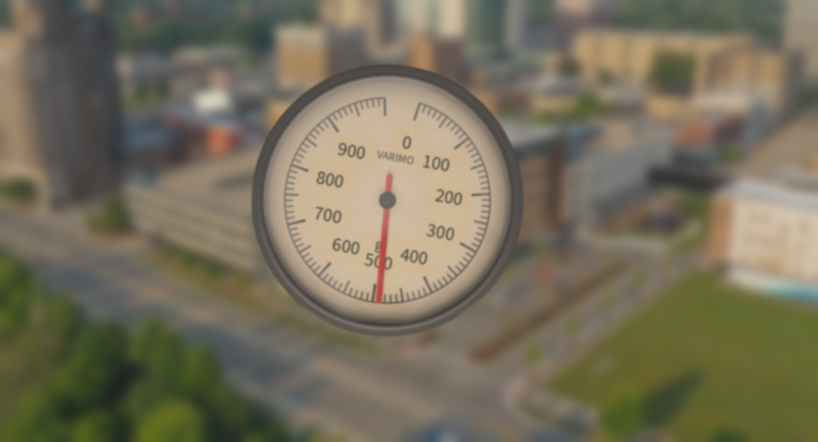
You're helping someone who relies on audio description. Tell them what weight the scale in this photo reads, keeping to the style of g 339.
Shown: g 490
